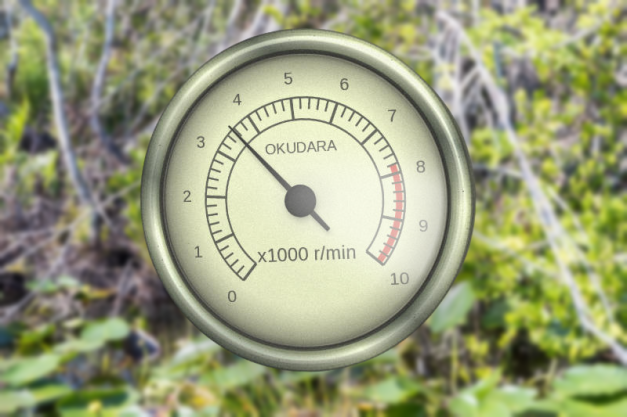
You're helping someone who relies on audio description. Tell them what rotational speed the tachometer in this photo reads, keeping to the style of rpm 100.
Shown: rpm 3600
